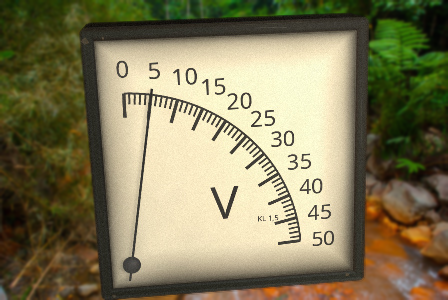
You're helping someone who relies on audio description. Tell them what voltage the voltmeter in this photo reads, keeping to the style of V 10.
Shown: V 5
